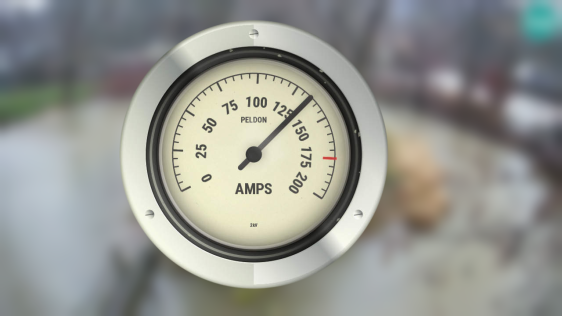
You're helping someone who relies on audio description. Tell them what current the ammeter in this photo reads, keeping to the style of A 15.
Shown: A 135
